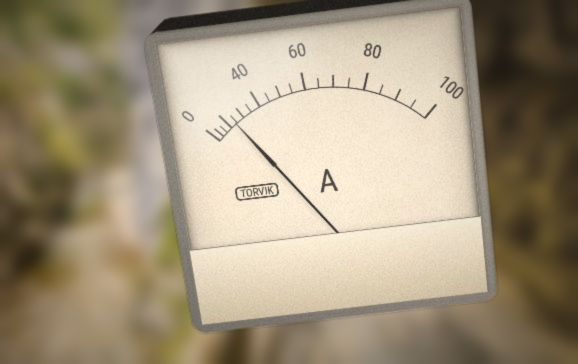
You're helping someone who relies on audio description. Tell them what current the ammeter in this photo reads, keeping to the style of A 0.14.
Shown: A 25
